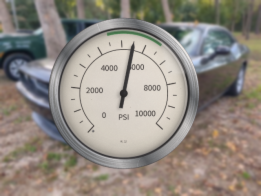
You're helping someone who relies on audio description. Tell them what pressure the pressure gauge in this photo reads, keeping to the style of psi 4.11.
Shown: psi 5500
